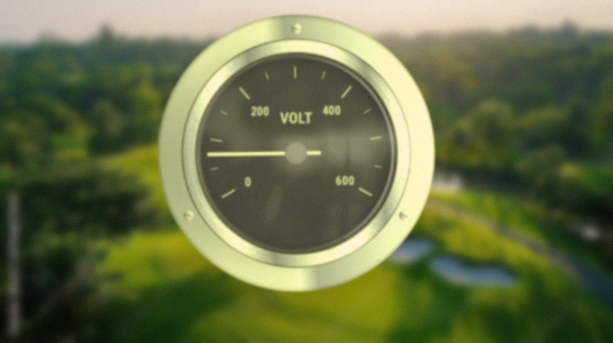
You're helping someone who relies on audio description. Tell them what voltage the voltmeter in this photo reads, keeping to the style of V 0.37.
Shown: V 75
